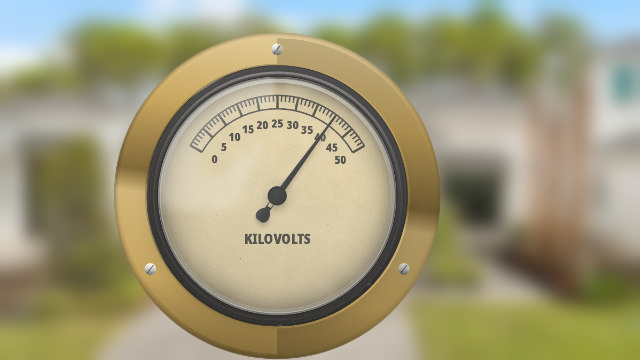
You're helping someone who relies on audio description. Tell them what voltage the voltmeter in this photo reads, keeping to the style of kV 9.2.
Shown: kV 40
